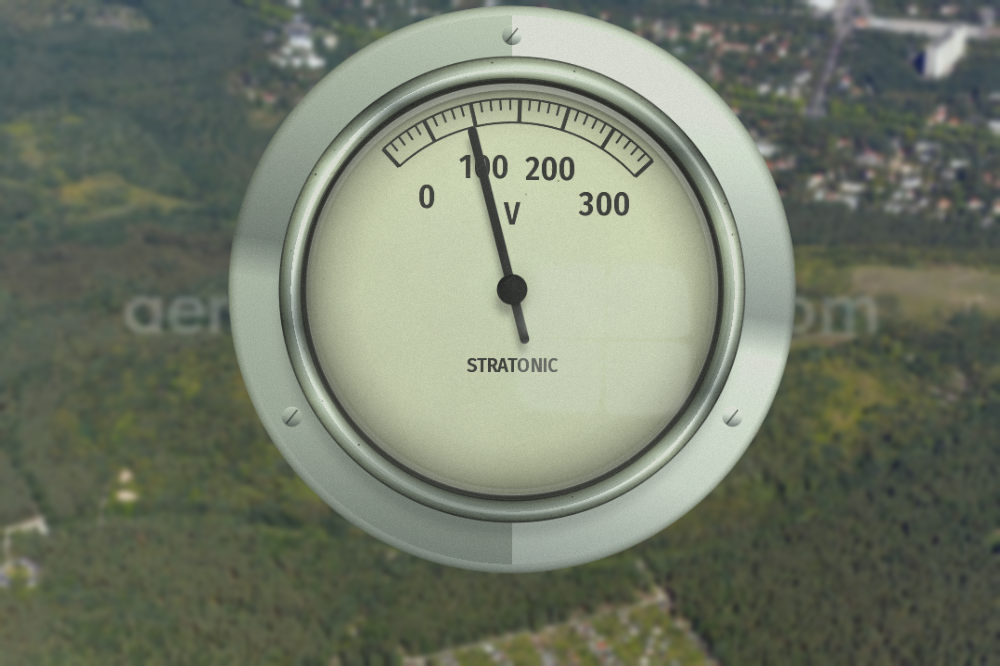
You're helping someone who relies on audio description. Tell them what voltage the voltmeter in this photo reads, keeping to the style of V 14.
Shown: V 95
